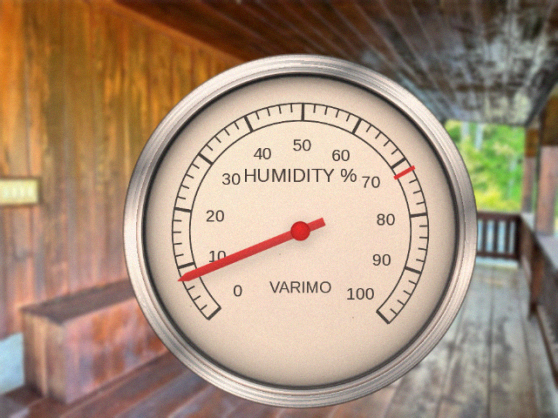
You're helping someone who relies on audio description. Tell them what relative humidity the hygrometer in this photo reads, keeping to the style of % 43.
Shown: % 8
